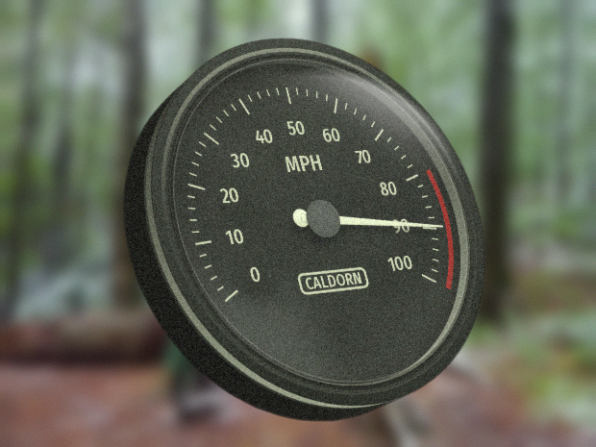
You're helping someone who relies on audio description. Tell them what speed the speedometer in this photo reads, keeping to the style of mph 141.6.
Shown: mph 90
